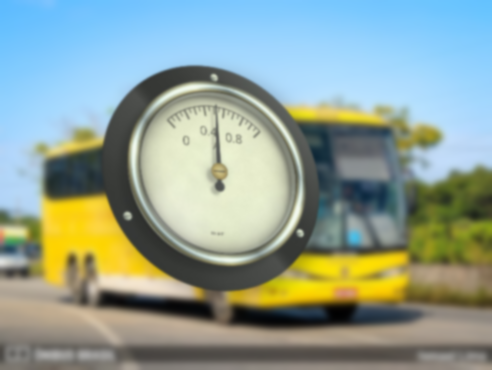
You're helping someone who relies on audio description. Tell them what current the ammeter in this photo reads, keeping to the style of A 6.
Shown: A 0.5
